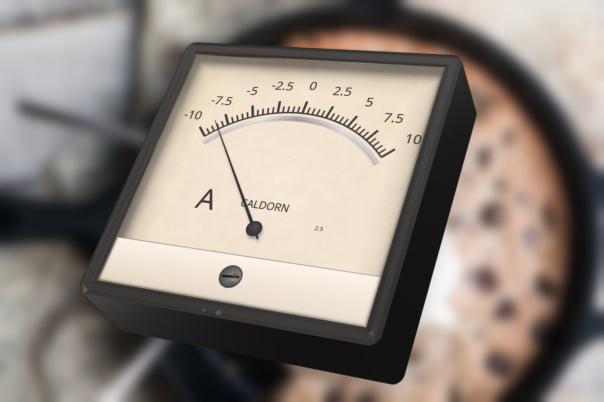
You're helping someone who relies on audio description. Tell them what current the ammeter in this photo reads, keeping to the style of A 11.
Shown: A -8.5
